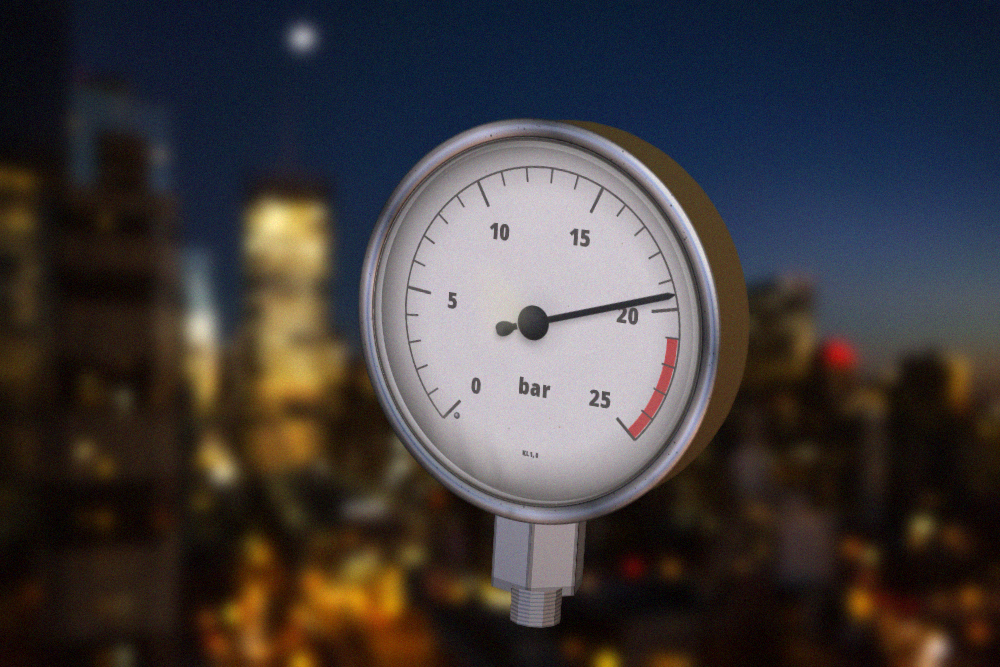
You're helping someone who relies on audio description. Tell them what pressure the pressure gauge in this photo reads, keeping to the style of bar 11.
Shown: bar 19.5
